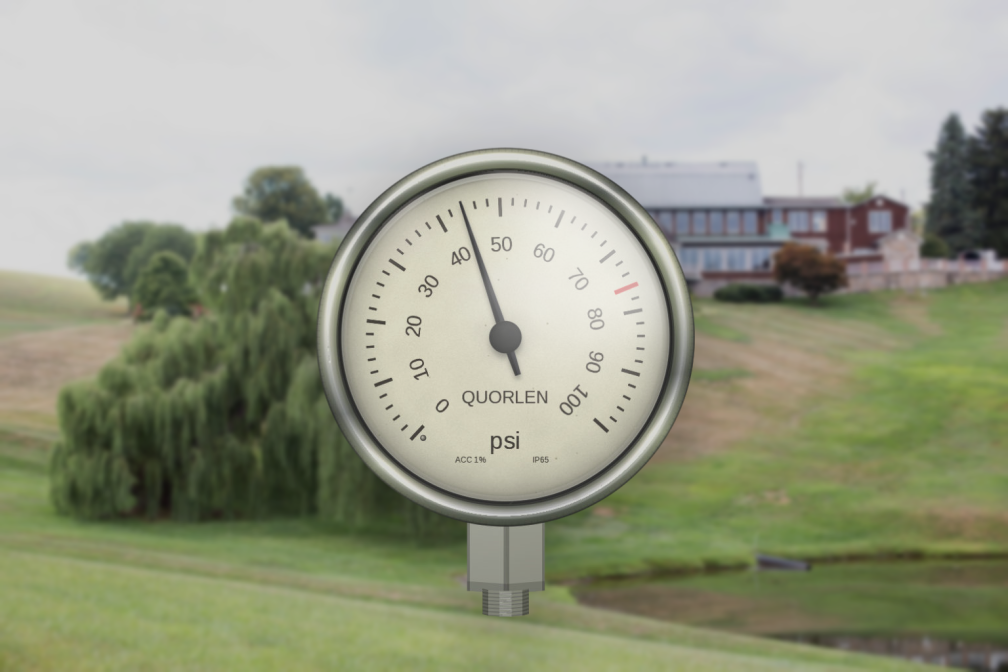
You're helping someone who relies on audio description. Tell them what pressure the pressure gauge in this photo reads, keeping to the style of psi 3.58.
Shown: psi 44
